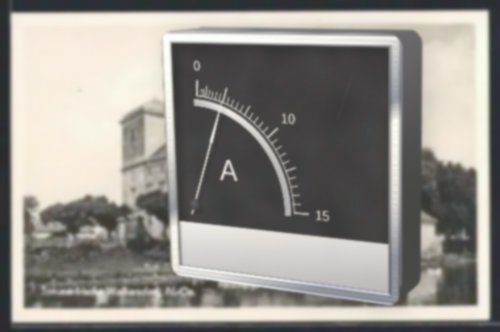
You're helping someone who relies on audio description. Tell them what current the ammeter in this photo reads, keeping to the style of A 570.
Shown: A 5
